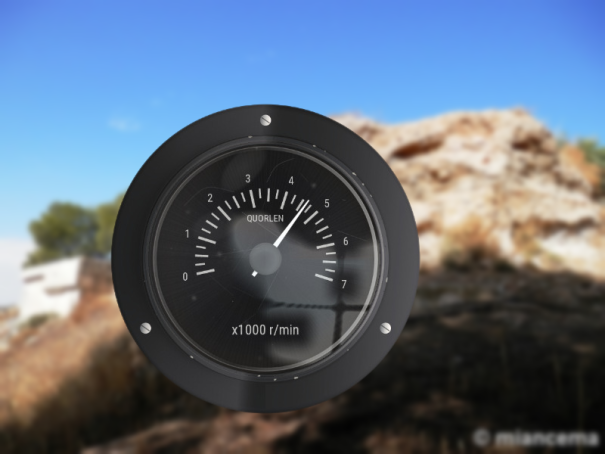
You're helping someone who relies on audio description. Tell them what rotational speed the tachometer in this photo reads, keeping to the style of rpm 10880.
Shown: rpm 4625
